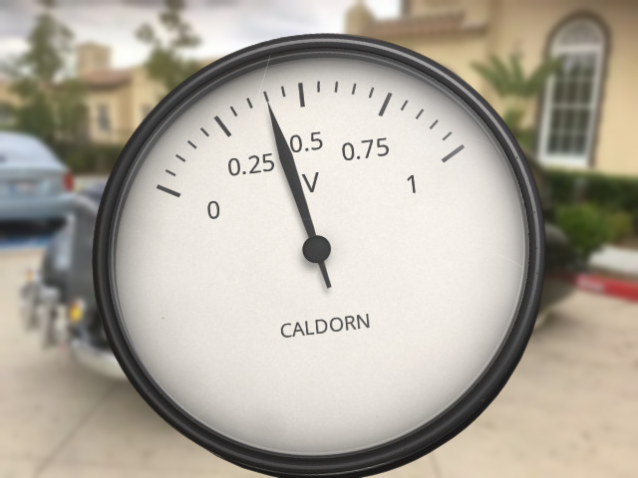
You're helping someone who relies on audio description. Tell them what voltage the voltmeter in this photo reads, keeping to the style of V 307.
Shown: V 0.4
